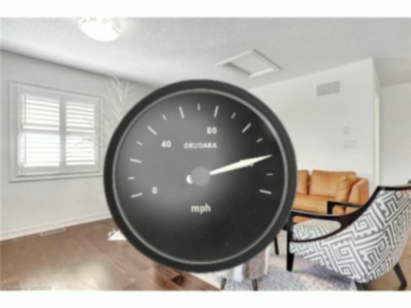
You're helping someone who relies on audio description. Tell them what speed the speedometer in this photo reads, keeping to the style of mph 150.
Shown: mph 120
